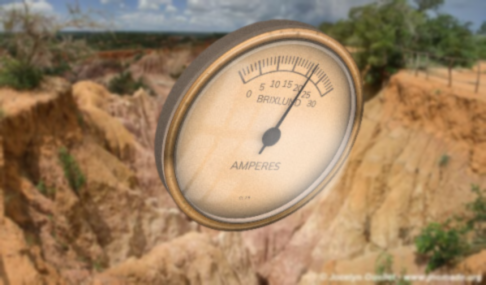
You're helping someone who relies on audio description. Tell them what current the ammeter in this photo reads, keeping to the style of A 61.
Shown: A 20
